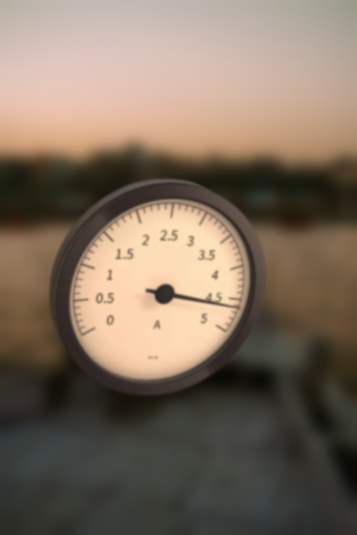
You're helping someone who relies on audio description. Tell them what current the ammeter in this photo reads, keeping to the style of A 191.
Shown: A 4.6
